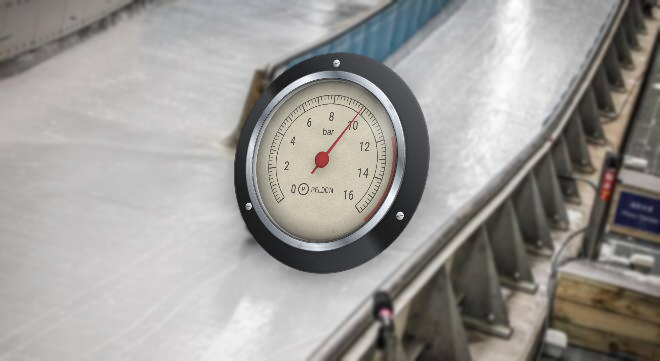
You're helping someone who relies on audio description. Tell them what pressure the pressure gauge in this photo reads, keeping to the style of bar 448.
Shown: bar 10
